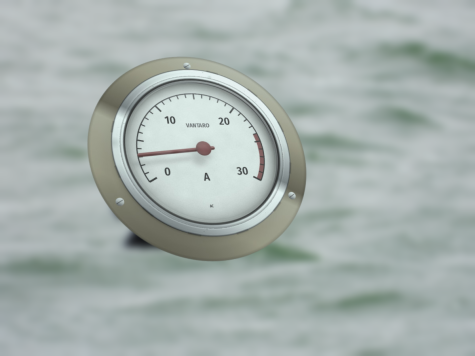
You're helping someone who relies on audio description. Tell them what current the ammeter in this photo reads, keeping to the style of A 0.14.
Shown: A 3
